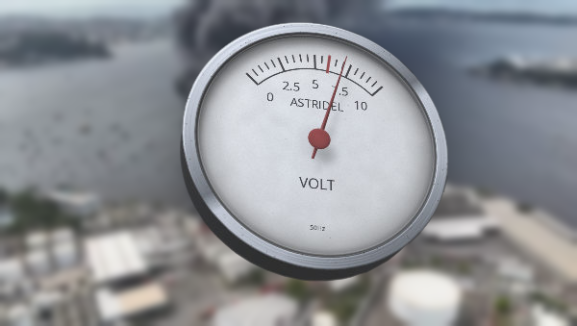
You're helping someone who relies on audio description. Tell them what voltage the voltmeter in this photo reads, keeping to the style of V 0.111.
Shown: V 7
